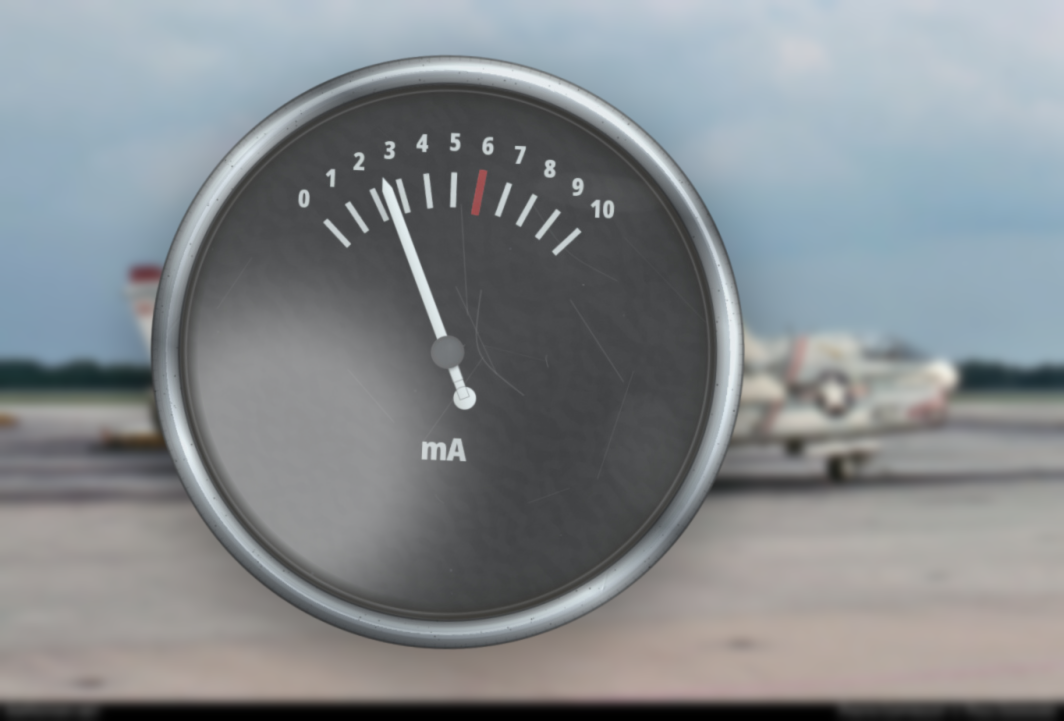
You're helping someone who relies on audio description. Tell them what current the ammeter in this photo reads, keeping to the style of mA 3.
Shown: mA 2.5
